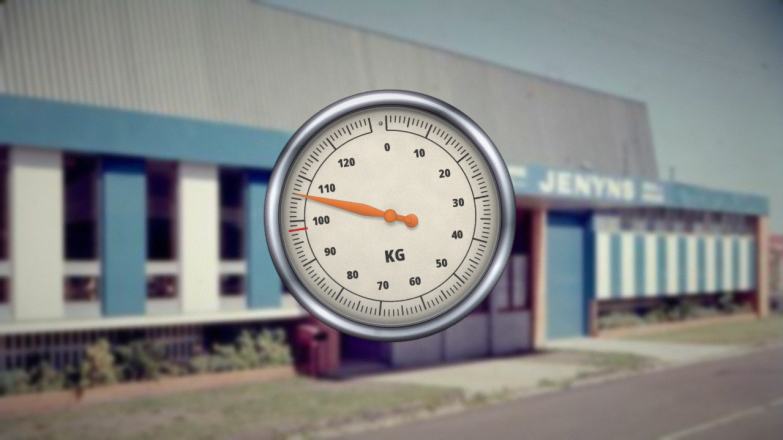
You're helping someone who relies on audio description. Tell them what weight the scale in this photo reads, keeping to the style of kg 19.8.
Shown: kg 106
